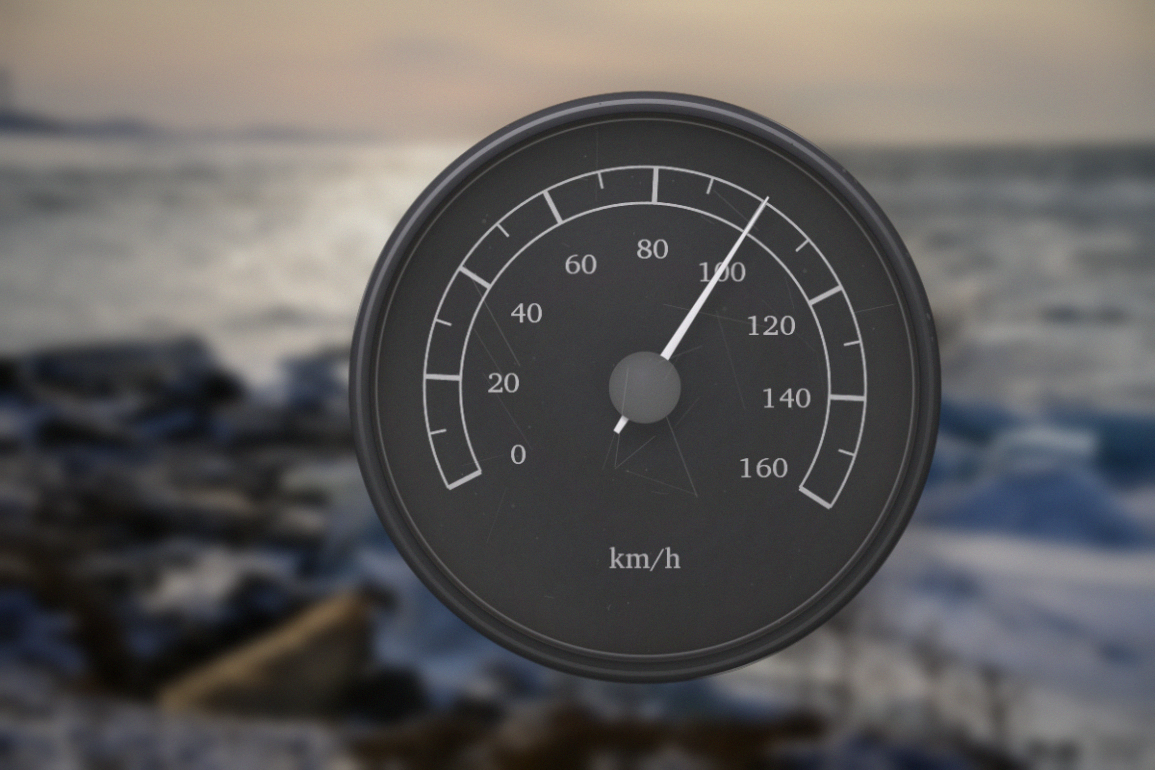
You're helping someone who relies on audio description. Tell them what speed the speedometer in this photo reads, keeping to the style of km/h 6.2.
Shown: km/h 100
